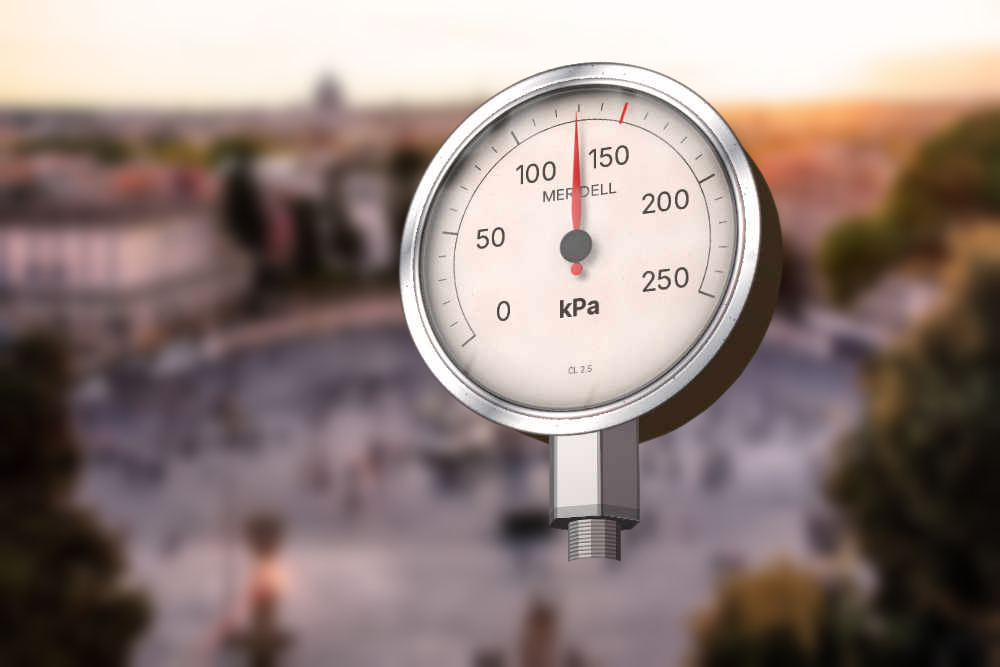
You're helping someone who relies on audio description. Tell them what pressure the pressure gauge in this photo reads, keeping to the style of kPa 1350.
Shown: kPa 130
